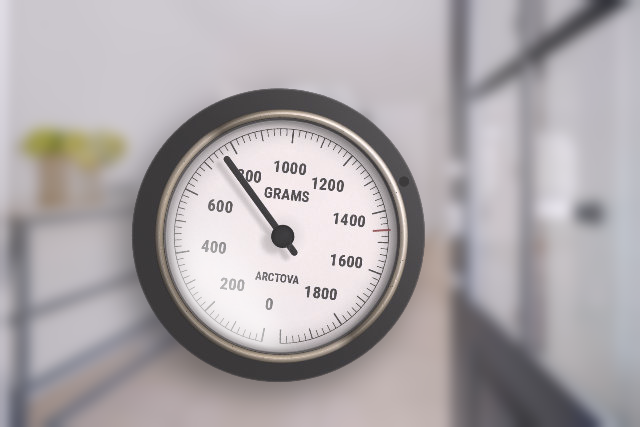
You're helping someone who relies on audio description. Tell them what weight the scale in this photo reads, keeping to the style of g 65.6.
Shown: g 760
